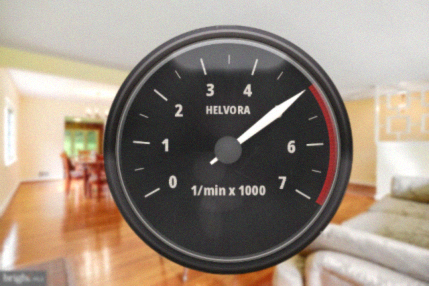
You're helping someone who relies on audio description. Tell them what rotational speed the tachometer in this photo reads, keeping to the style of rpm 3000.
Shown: rpm 5000
